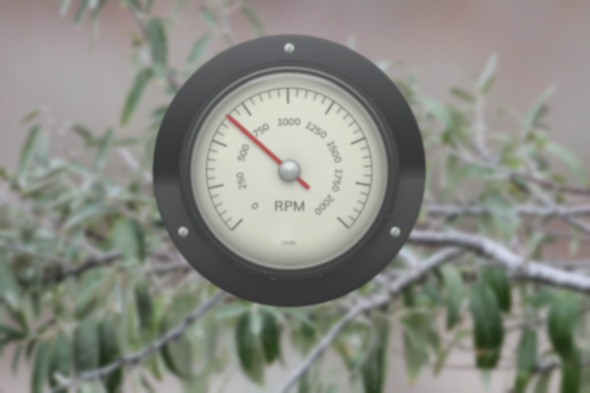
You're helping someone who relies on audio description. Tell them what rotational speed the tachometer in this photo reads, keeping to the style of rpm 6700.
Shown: rpm 650
